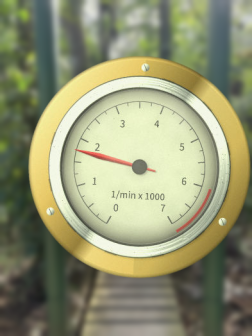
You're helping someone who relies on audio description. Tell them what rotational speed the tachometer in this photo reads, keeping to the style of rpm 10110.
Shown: rpm 1750
